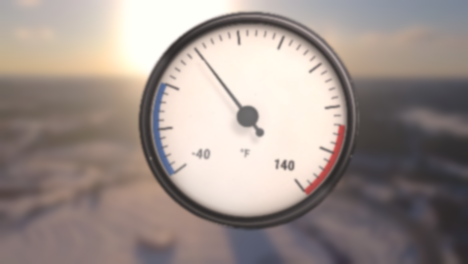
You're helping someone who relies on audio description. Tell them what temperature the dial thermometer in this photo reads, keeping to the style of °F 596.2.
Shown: °F 20
